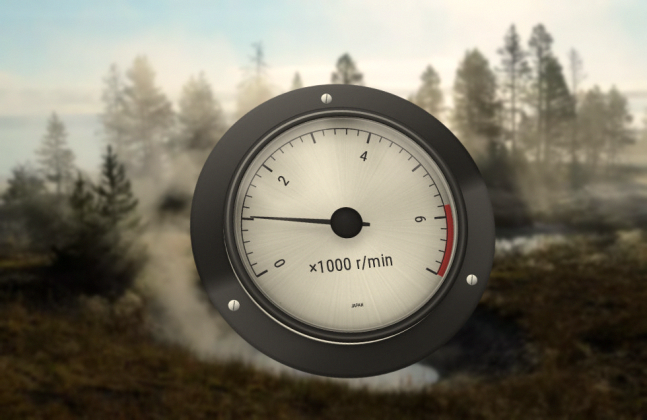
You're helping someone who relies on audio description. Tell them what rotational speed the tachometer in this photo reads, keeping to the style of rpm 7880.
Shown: rpm 1000
